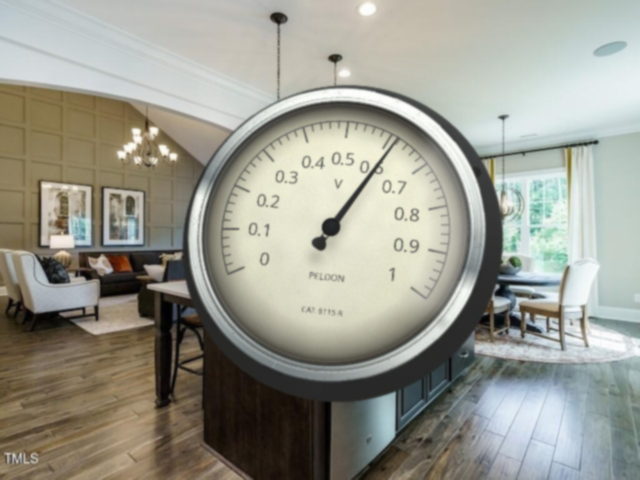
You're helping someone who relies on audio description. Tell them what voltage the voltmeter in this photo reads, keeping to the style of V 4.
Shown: V 0.62
